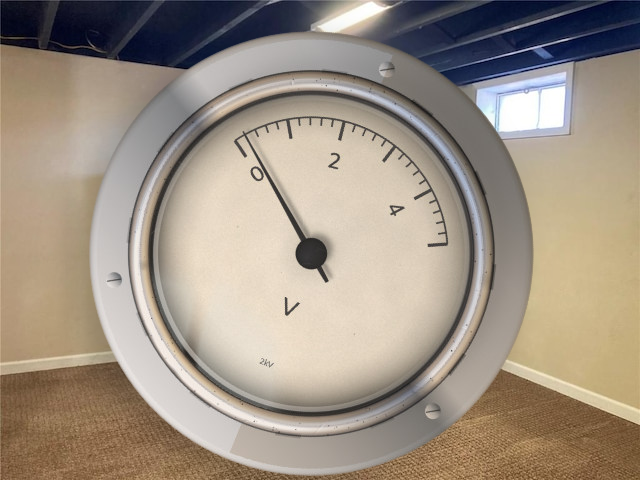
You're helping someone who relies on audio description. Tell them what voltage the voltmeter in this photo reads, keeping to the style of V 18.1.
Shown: V 0.2
